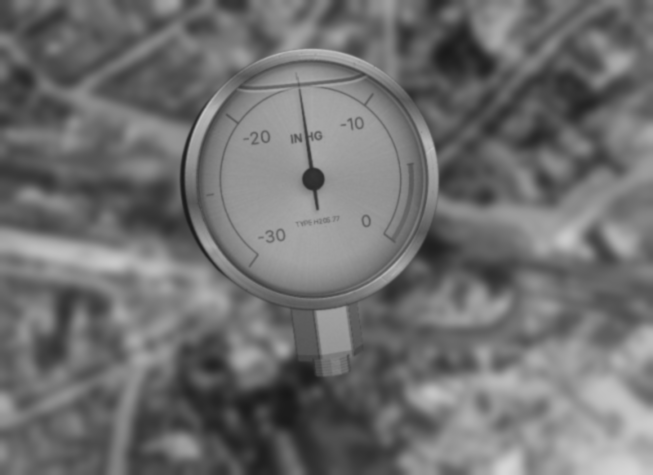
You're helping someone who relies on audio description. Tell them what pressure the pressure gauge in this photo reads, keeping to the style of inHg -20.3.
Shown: inHg -15
